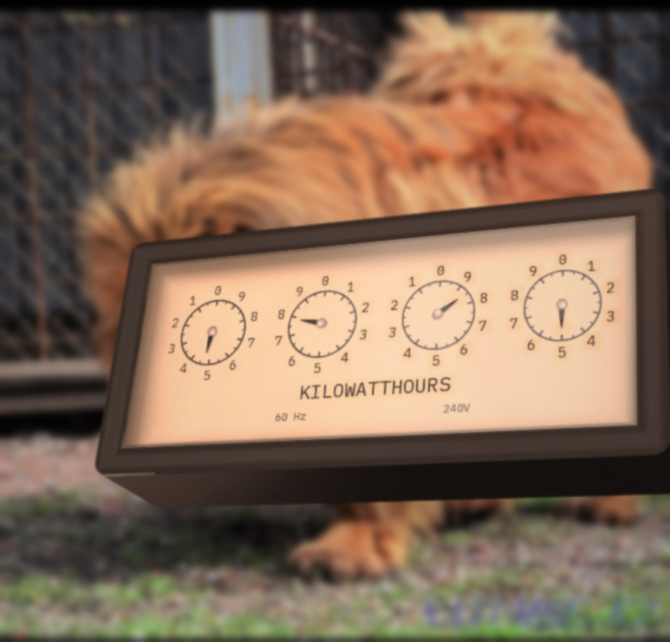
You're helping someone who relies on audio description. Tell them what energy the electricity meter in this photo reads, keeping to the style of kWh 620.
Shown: kWh 4785
